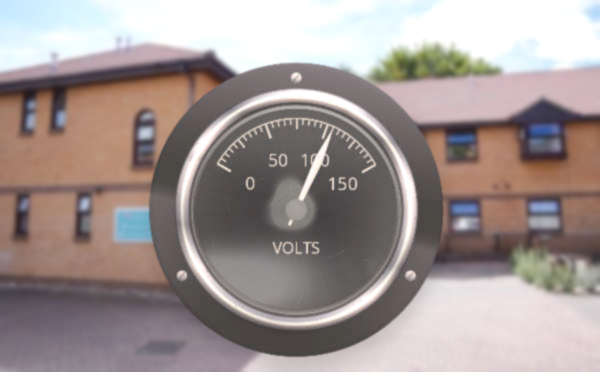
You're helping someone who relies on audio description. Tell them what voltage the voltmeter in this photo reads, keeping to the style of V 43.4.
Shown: V 105
